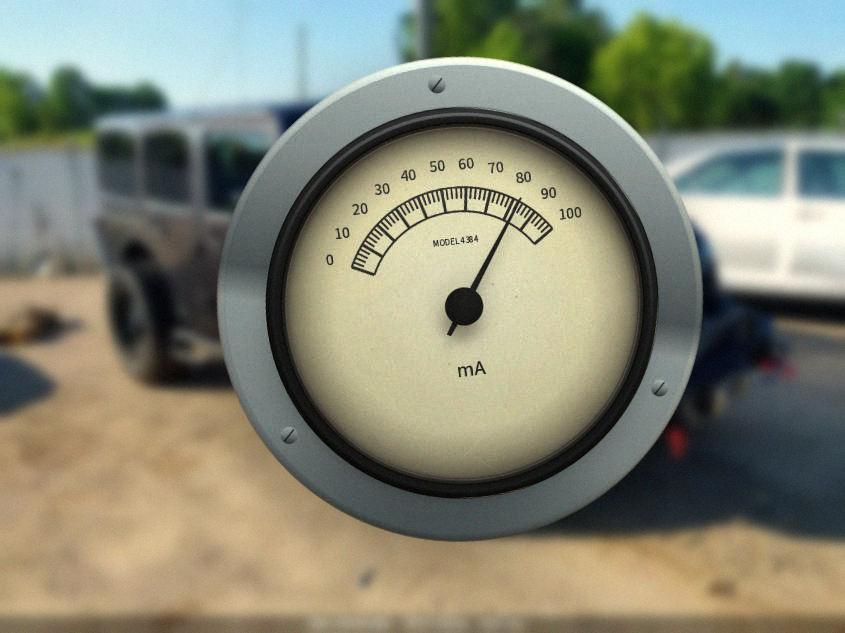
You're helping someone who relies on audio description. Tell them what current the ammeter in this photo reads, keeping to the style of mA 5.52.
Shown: mA 82
